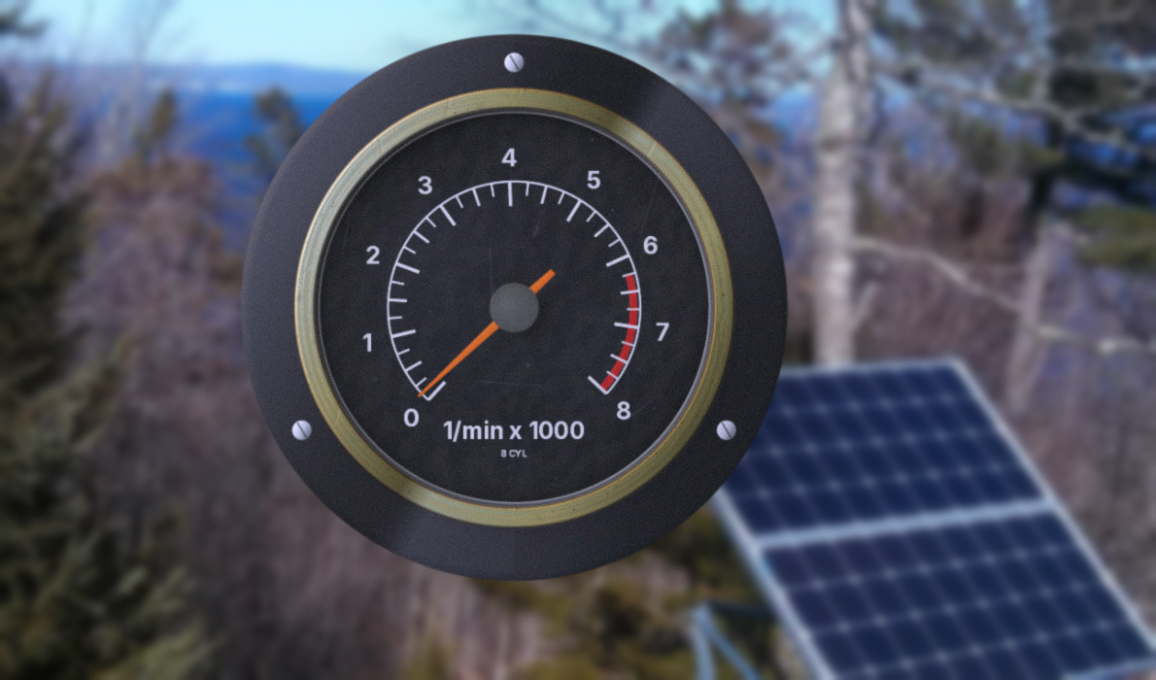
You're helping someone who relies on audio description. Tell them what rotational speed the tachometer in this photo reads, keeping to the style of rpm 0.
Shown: rpm 125
